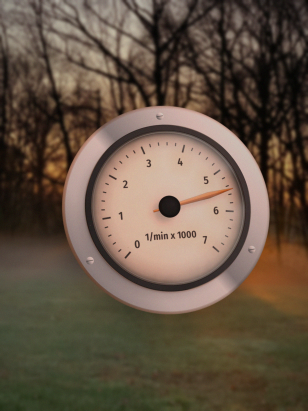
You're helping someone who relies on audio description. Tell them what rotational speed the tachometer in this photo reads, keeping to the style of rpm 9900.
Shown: rpm 5500
